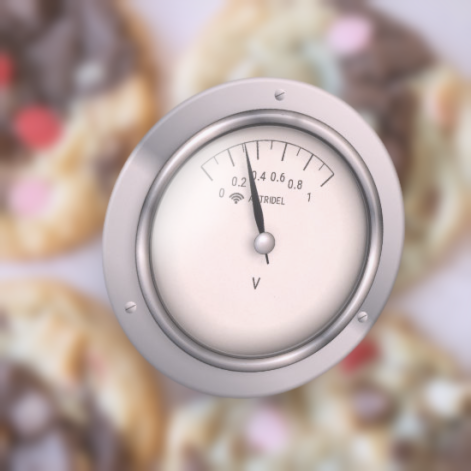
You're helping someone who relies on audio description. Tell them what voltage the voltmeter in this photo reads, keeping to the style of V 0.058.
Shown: V 0.3
